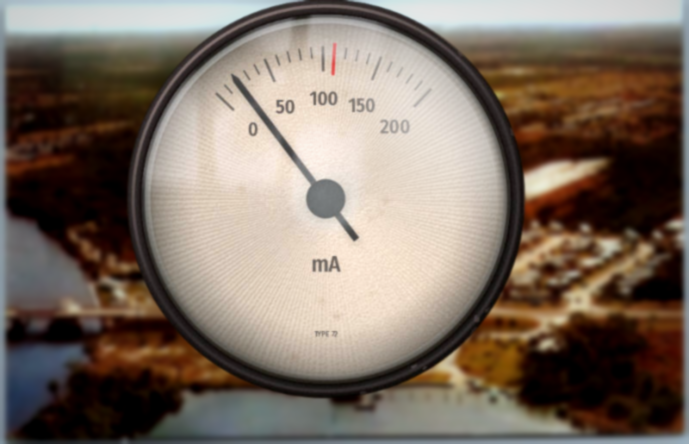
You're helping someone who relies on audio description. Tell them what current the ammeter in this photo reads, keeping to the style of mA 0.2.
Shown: mA 20
